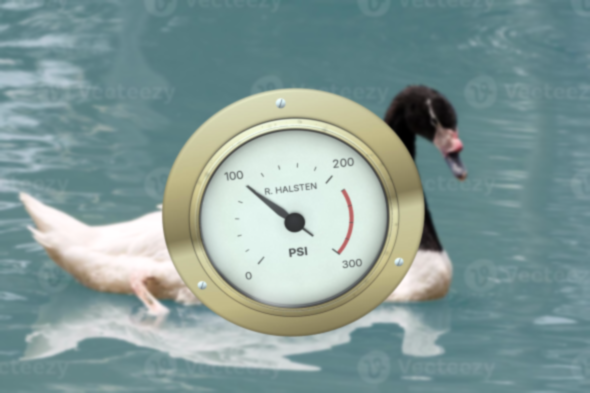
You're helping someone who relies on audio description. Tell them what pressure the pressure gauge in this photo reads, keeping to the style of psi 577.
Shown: psi 100
